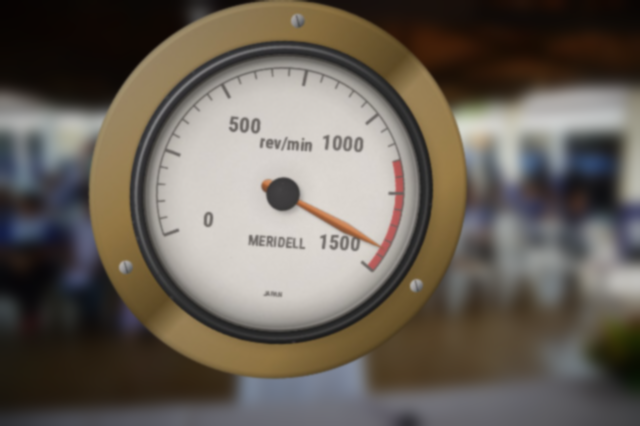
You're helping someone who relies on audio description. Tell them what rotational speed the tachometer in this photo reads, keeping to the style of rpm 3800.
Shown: rpm 1425
